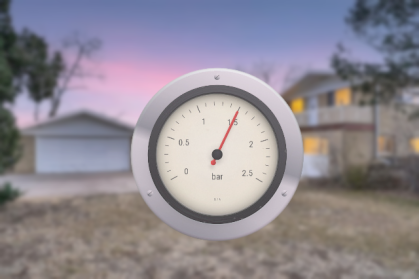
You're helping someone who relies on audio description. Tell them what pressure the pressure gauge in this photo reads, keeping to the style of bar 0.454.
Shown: bar 1.5
